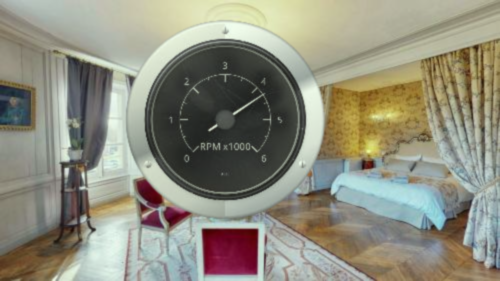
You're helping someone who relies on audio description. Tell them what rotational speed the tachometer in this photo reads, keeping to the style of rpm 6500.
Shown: rpm 4250
